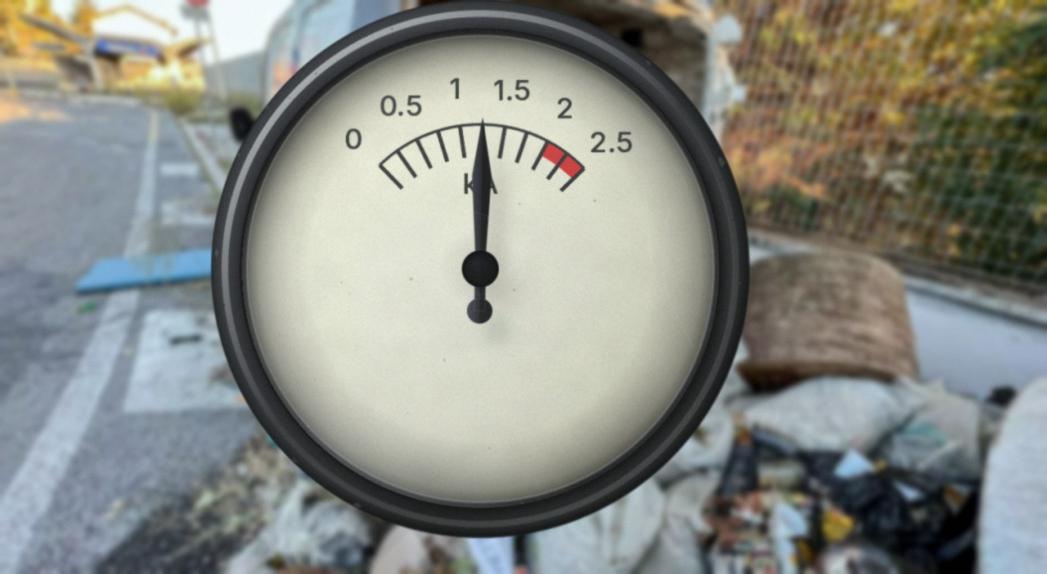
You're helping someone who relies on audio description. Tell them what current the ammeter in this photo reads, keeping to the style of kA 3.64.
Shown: kA 1.25
